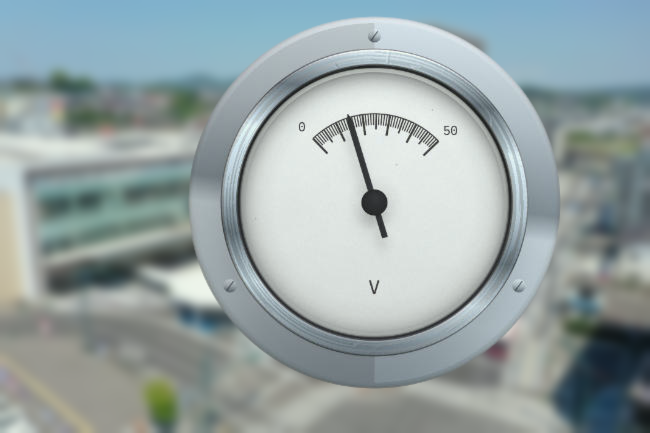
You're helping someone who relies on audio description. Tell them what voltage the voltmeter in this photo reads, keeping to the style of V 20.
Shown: V 15
